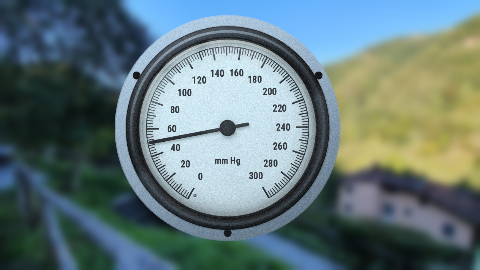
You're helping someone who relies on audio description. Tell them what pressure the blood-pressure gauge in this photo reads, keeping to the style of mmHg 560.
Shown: mmHg 50
